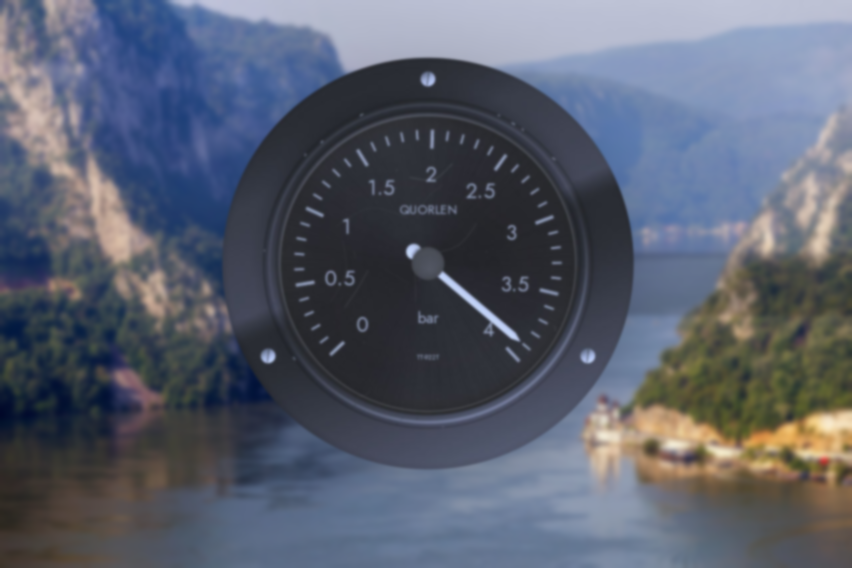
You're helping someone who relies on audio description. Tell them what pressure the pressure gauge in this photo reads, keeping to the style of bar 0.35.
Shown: bar 3.9
